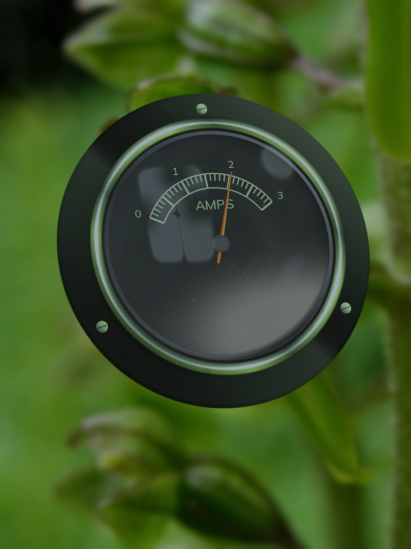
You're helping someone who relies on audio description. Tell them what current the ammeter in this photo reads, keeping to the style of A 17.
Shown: A 2
